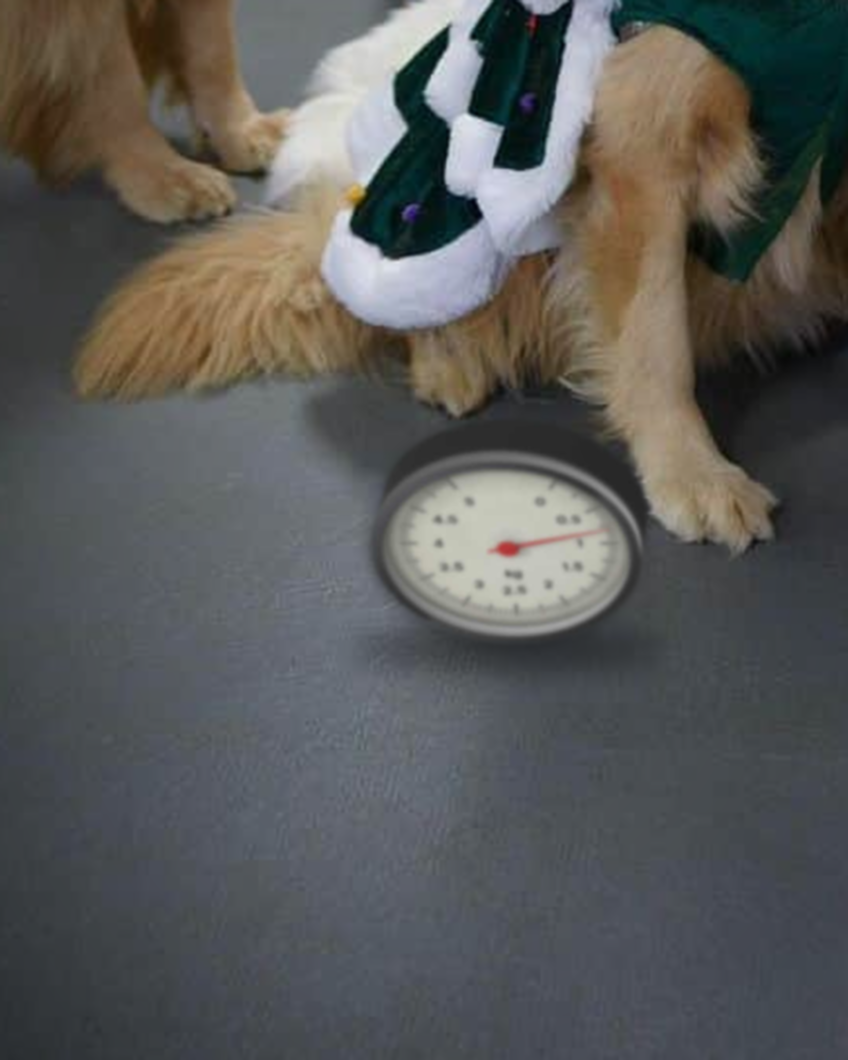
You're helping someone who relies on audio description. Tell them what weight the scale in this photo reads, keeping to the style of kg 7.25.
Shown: kg 0.75
